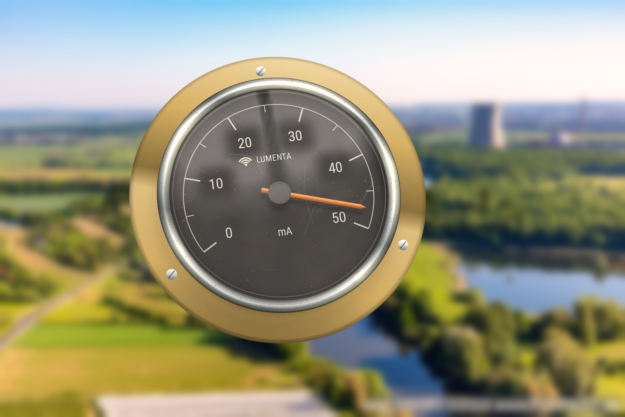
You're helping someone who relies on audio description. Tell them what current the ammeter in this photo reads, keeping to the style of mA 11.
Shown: mA 47.5
